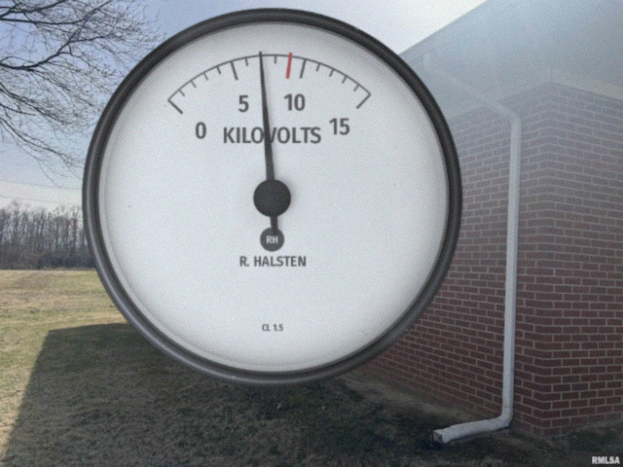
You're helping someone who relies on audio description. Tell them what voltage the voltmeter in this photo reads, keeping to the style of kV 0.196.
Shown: kV 7
